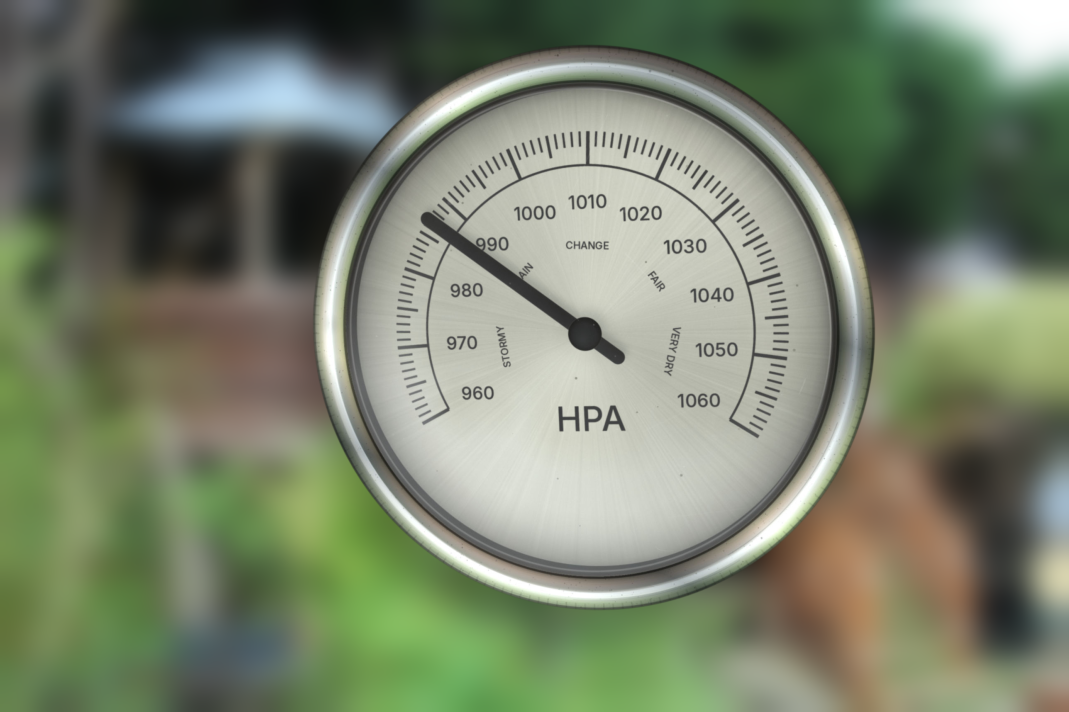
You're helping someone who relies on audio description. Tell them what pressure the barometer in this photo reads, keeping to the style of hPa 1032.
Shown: hPa 987
